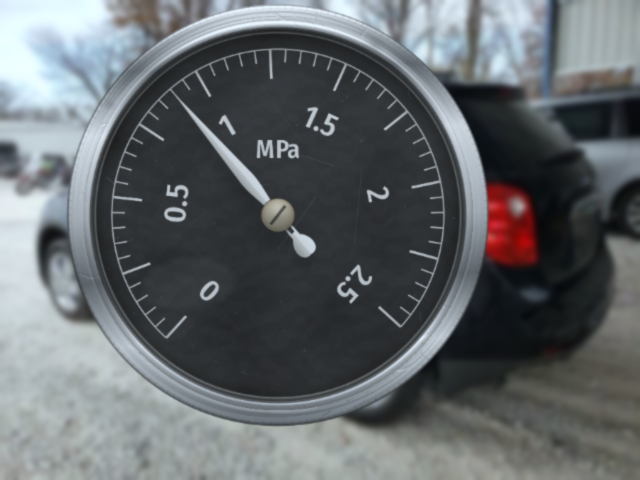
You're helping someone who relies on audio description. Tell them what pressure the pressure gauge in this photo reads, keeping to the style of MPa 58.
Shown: MPa 0.9
